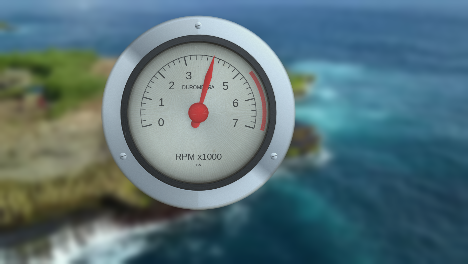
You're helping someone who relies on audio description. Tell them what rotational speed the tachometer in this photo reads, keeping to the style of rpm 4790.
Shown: rpm 4000
